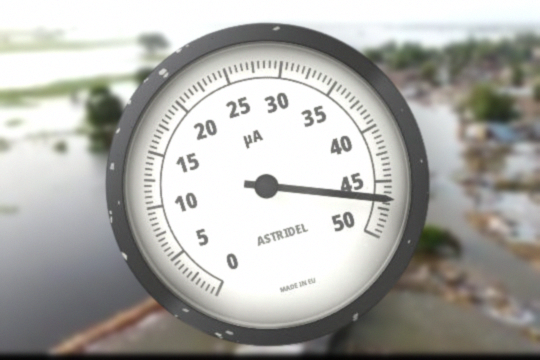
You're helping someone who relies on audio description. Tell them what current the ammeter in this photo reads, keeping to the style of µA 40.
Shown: µA 46.5
